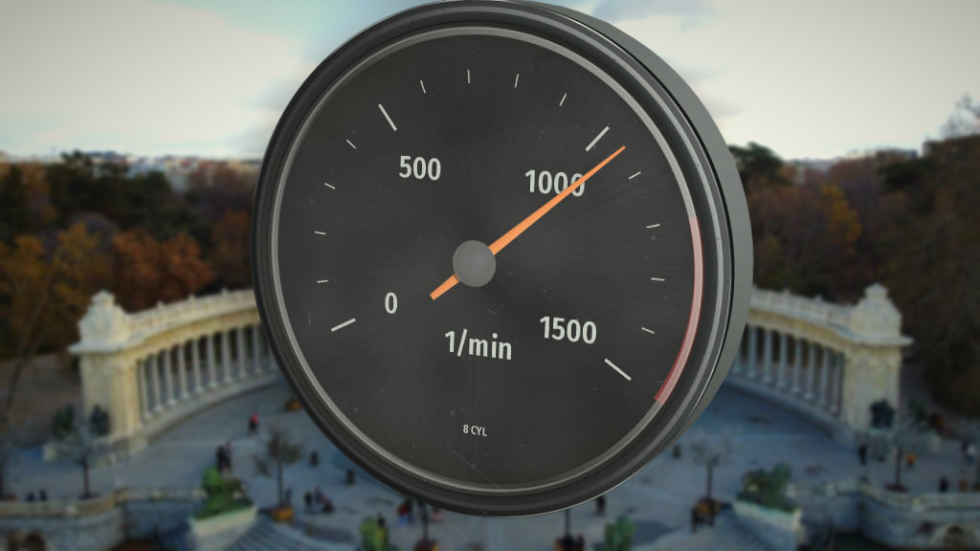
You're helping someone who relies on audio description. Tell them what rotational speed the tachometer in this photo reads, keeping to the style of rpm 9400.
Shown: rpm 1050
